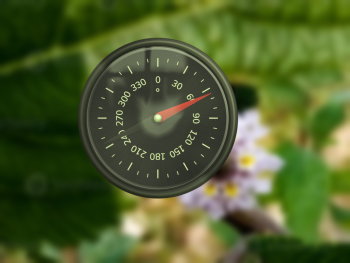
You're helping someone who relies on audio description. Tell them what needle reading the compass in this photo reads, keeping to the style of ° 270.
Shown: ° 65
